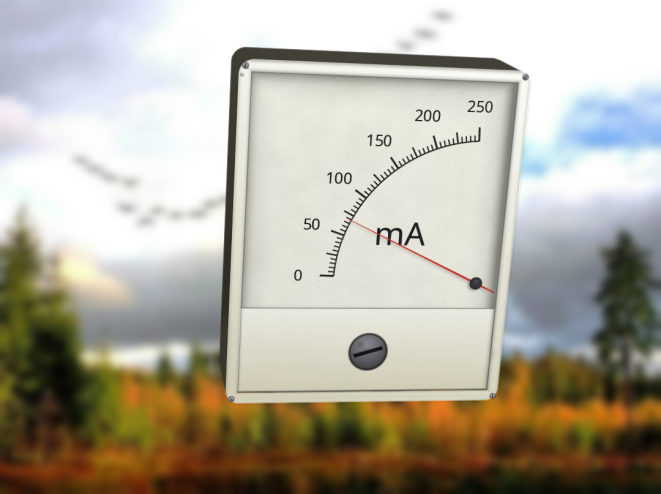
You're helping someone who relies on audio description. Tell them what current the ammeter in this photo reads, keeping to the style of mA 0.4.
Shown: mA 70
